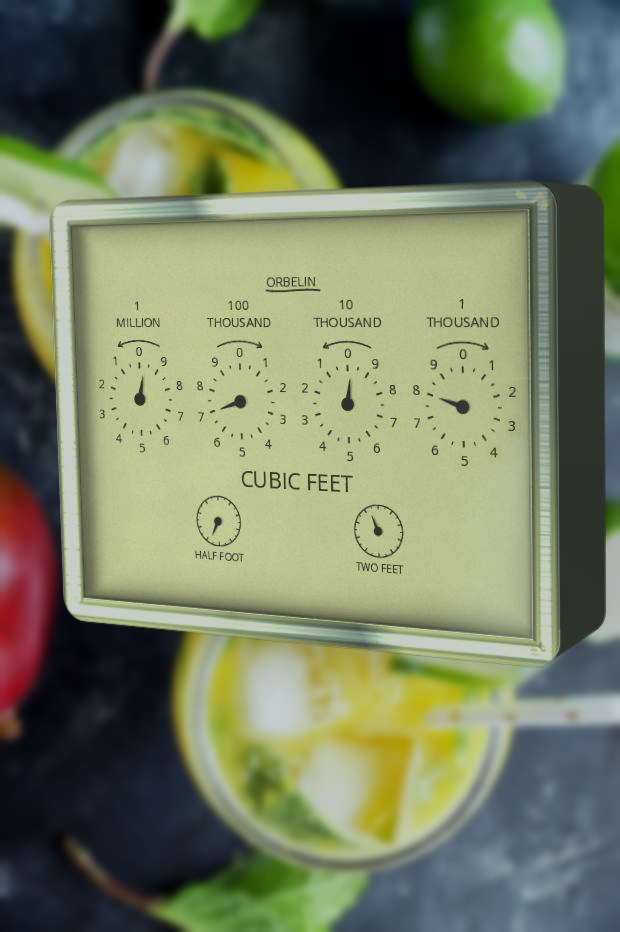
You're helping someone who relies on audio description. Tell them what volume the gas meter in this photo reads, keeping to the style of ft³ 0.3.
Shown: ft³ 969800
